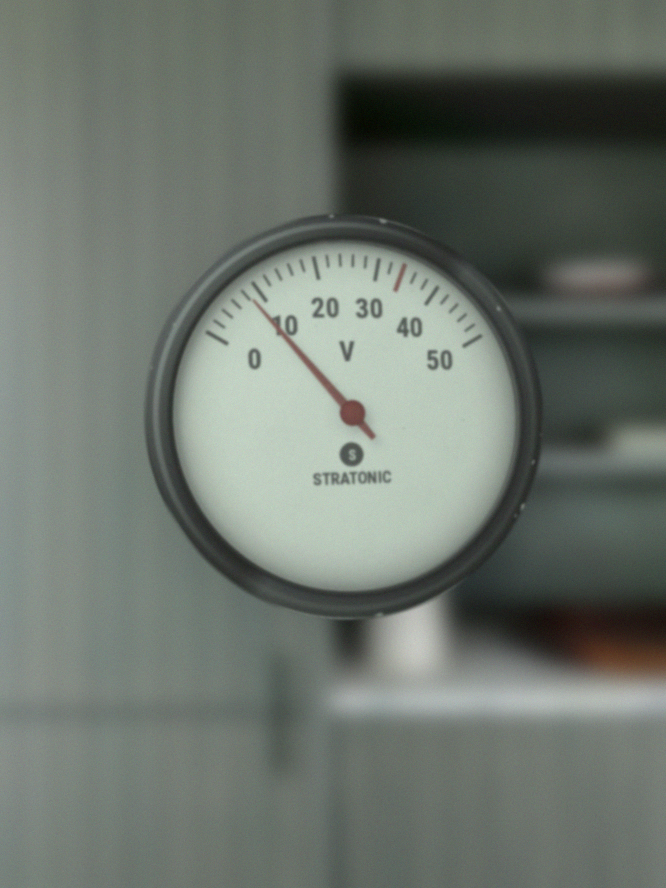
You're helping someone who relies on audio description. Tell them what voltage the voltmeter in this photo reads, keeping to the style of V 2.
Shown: V 8
